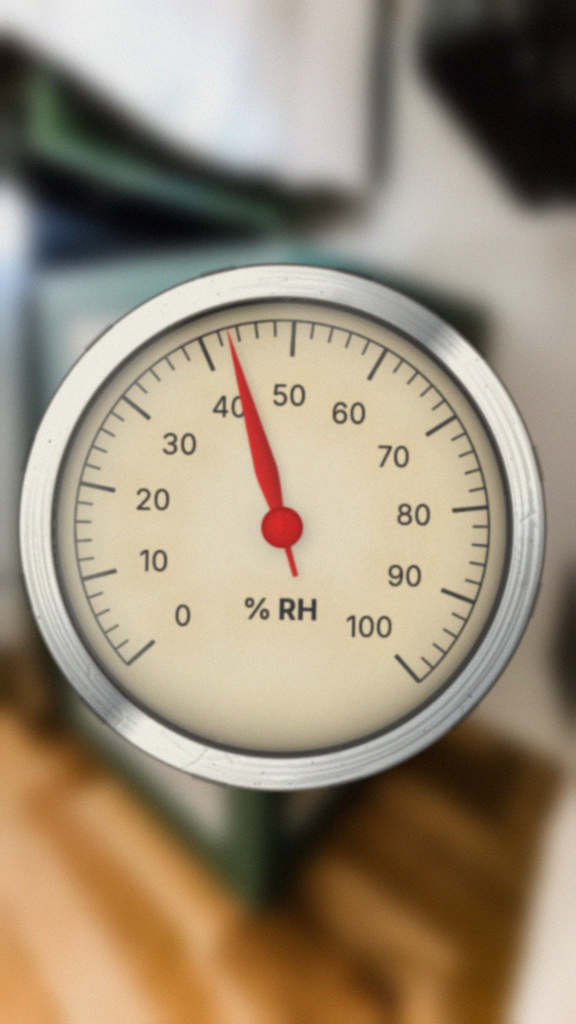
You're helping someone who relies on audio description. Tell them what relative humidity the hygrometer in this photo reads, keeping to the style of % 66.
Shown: % 43
